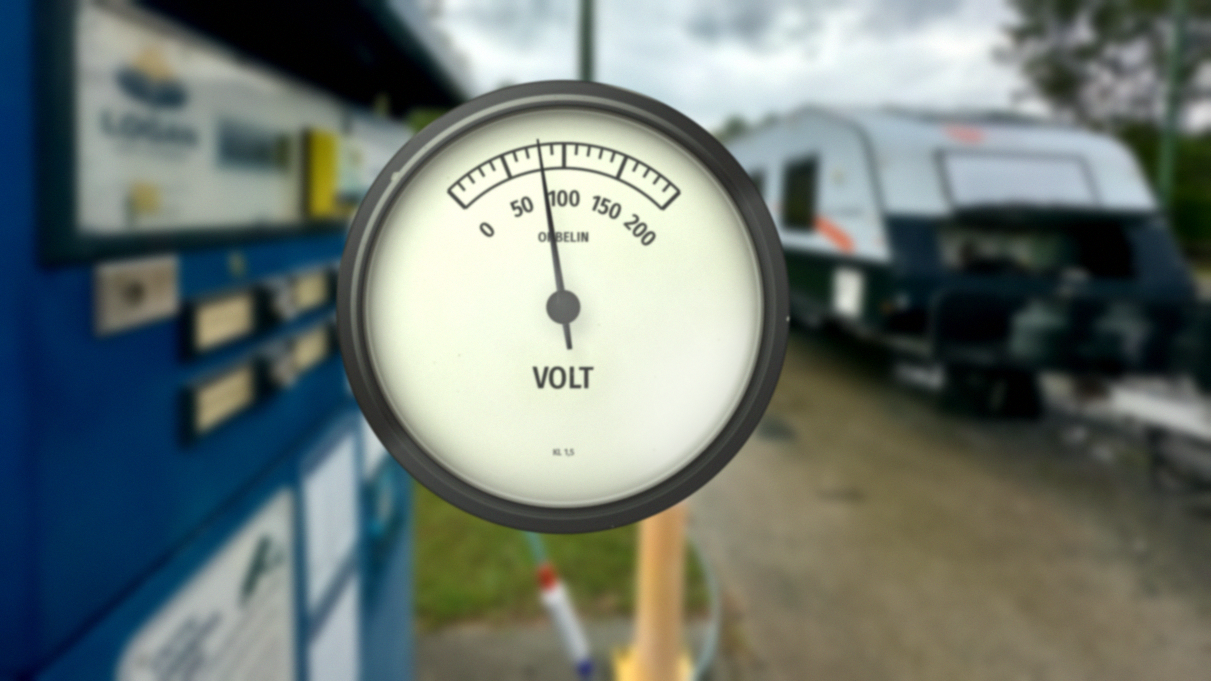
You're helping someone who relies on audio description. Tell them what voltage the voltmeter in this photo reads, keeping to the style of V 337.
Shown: V 80
